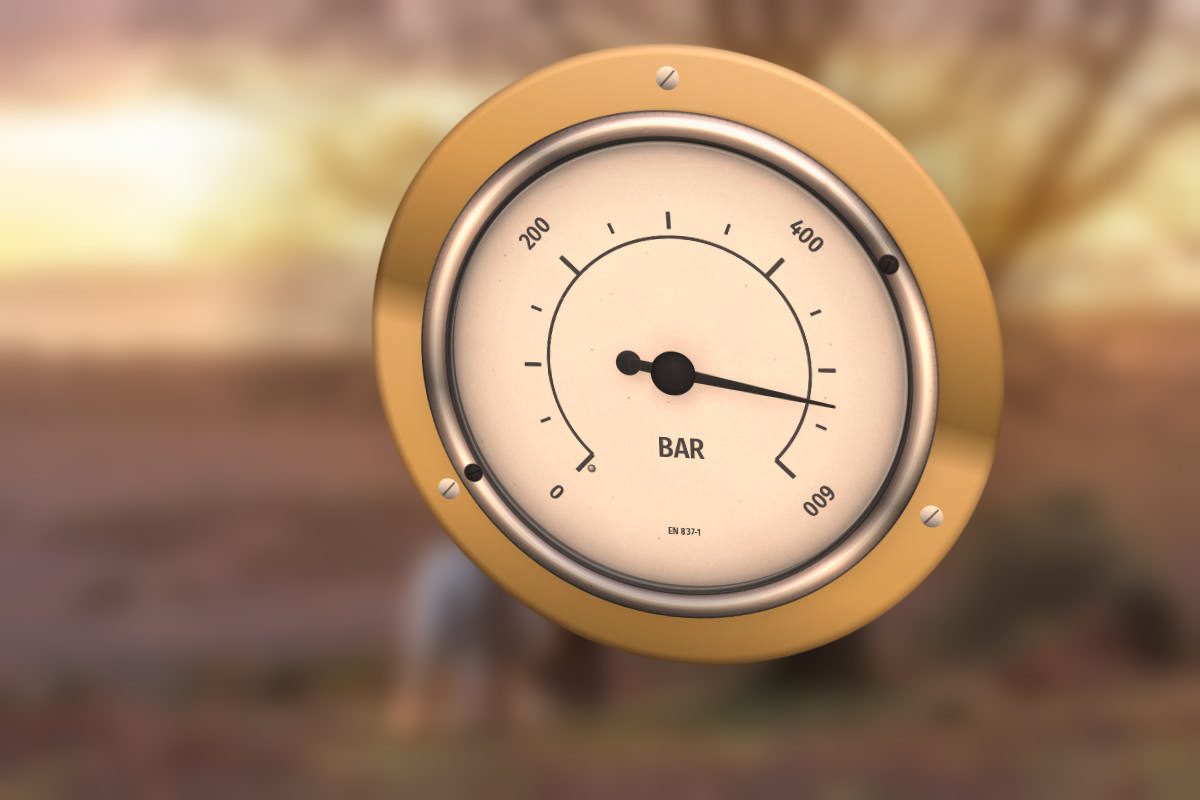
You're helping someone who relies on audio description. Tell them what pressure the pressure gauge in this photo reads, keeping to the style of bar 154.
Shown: bar 525
